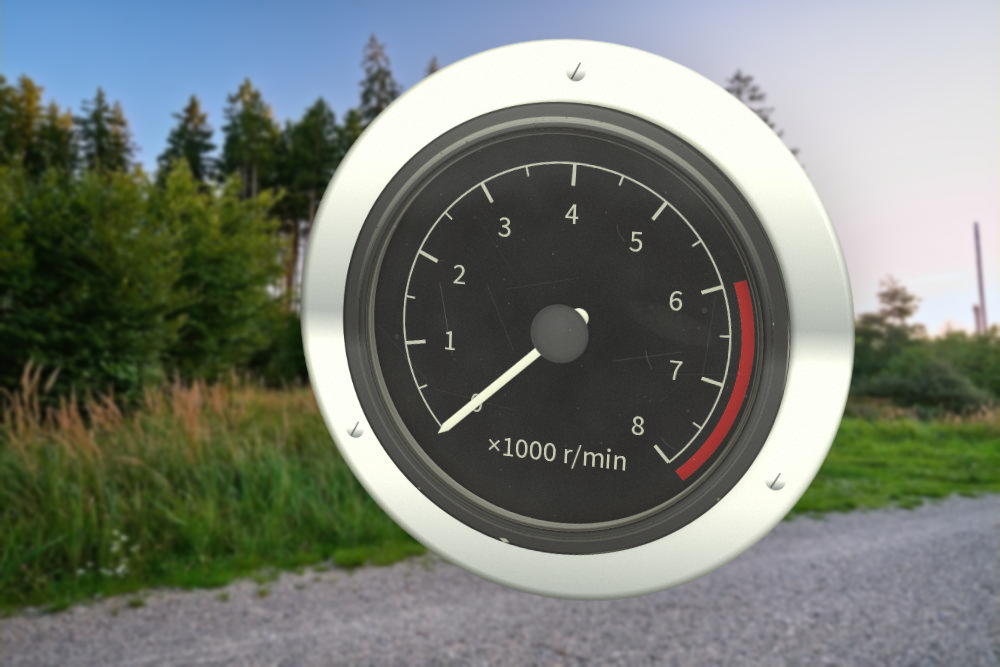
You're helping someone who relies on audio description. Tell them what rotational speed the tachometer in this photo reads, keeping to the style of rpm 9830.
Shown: rpm 0
